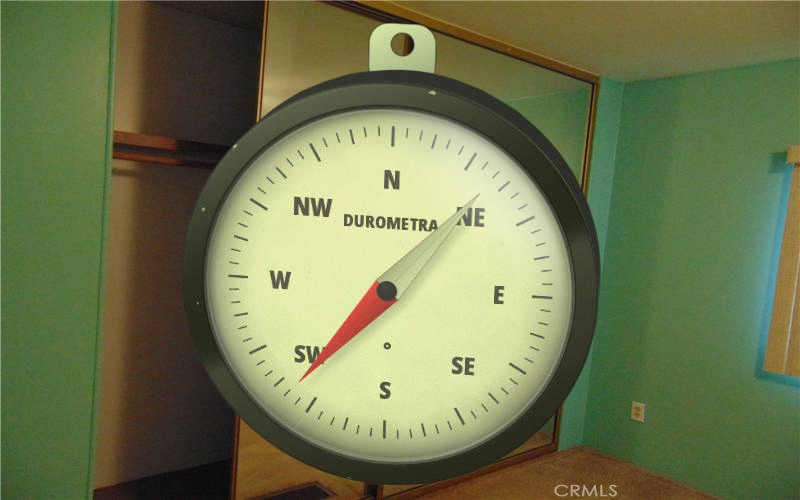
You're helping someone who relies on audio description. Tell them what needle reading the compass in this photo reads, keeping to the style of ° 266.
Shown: ° 220
